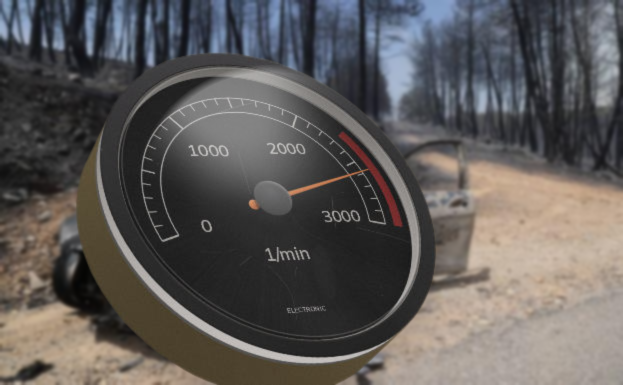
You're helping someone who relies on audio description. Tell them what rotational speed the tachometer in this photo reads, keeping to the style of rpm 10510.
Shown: rpm 2600
